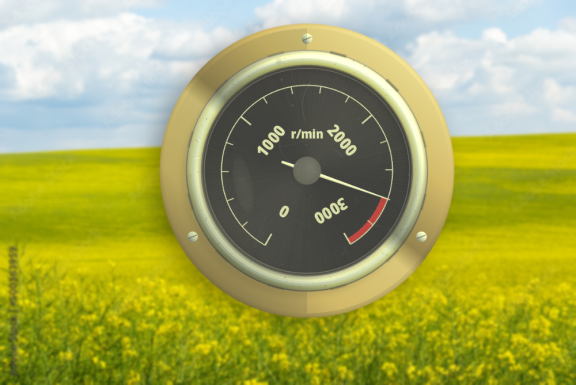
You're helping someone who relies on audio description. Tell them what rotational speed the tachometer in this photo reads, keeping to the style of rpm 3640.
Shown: rpm 2600
